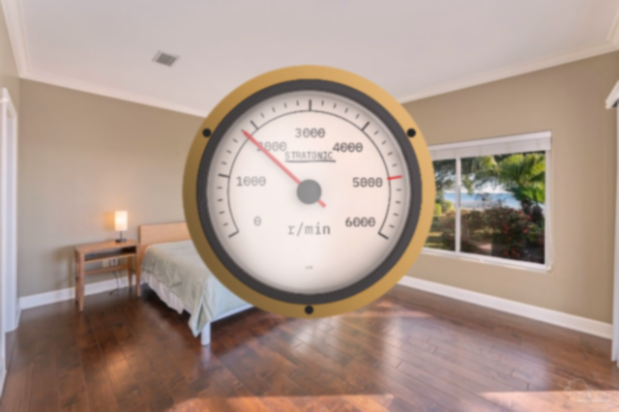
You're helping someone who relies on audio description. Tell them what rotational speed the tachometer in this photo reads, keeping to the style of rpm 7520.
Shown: rpm 1800
